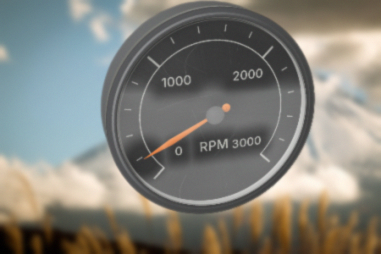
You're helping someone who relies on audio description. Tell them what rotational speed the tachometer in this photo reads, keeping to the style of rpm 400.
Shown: rpm 200
